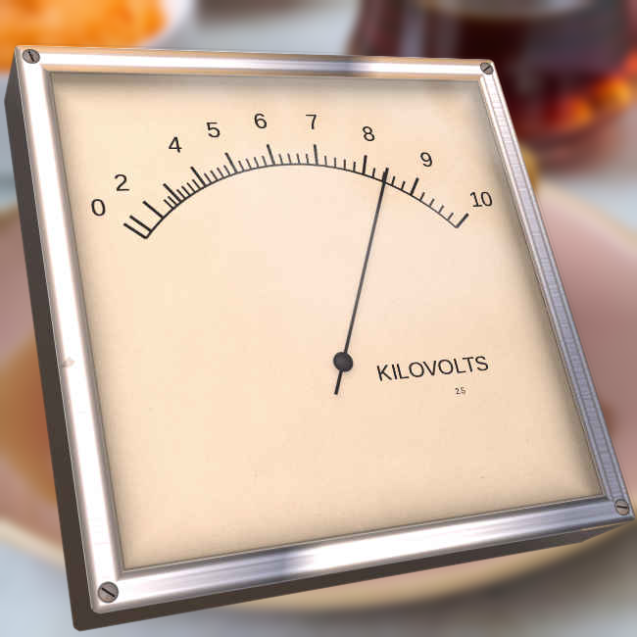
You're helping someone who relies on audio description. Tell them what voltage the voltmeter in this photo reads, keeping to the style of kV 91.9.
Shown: kV 8.4
